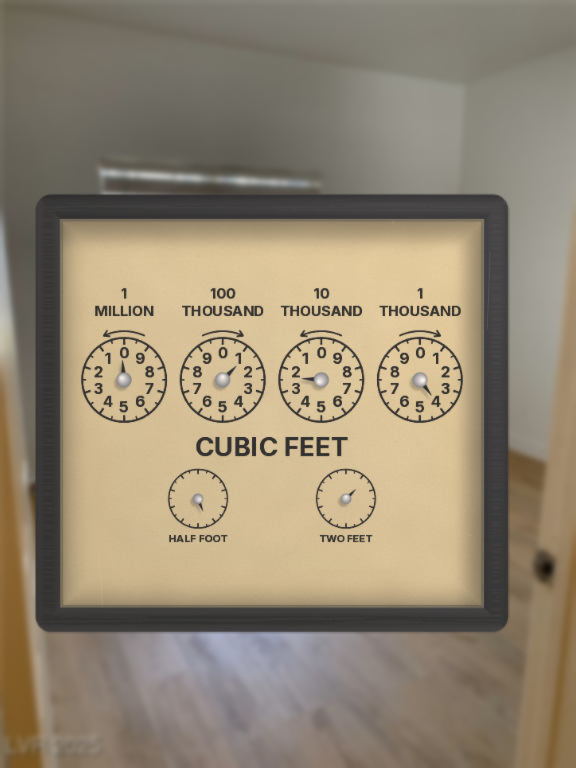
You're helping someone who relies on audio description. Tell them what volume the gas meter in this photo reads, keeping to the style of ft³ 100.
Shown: ft³ 12400
